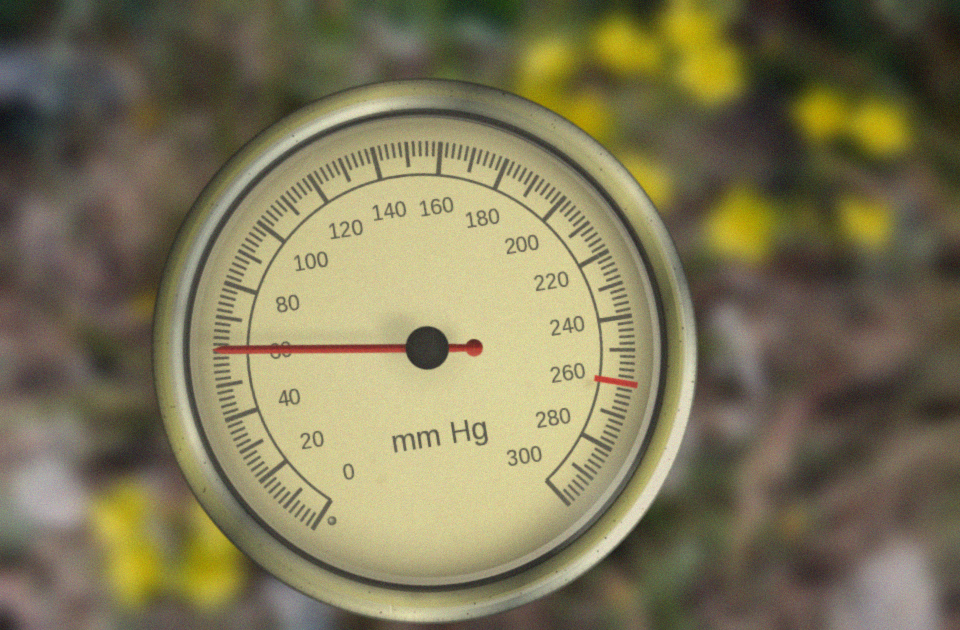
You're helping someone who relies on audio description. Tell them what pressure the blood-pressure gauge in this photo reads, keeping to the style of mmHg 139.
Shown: mmHg 60
